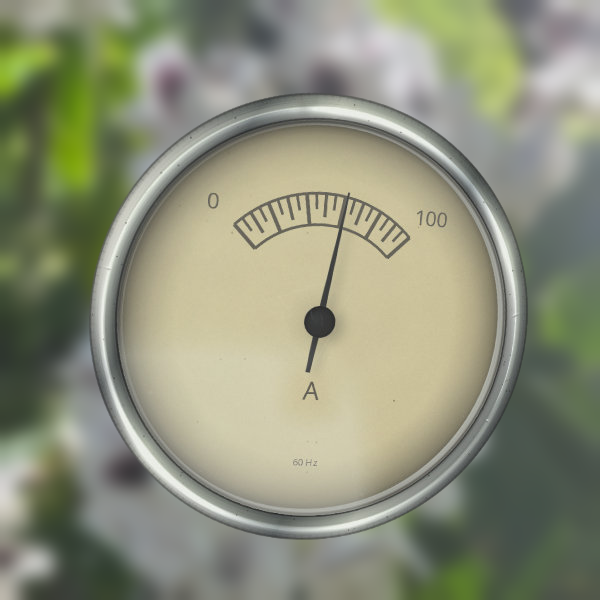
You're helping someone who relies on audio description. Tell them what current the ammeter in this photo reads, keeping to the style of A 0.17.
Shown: A 60
